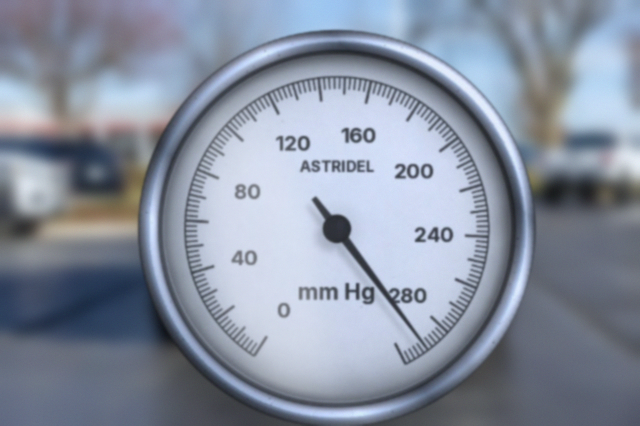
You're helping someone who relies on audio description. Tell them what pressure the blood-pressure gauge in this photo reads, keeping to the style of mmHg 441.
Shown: mmHg 290
